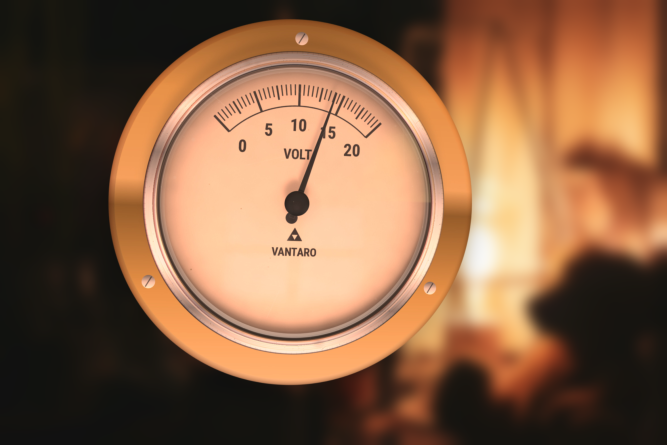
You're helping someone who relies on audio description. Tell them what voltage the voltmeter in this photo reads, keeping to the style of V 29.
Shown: V 14
